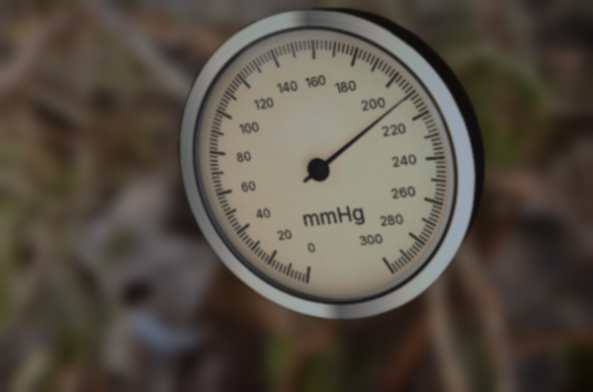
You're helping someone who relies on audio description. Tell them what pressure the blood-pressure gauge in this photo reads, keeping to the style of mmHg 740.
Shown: mmHg 210
